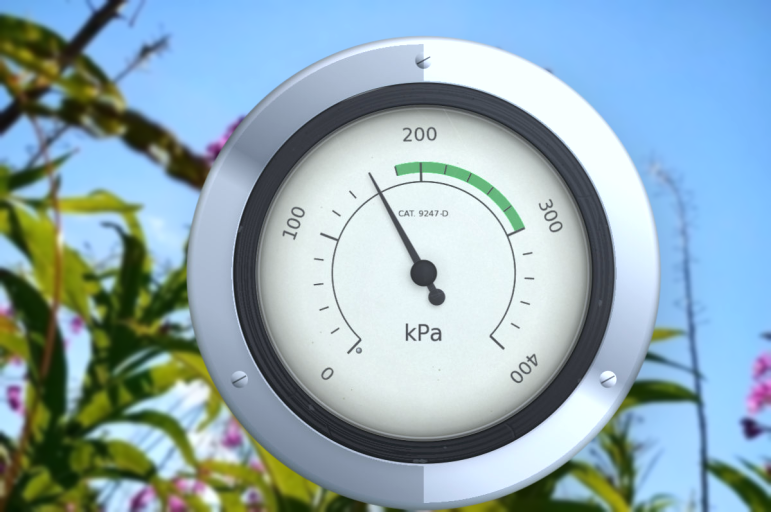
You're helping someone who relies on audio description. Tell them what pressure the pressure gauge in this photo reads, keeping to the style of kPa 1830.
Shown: kPa 160
